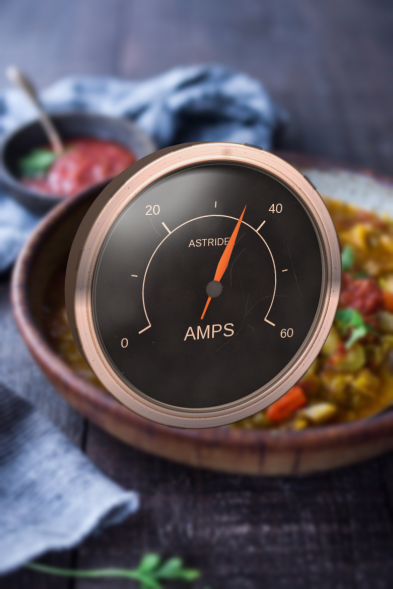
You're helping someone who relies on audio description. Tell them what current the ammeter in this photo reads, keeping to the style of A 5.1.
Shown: A 35
